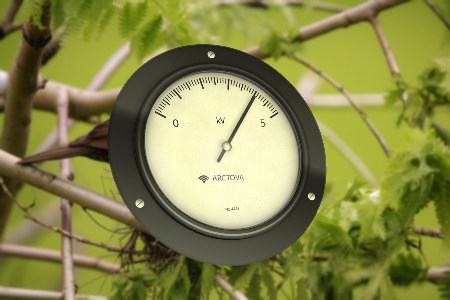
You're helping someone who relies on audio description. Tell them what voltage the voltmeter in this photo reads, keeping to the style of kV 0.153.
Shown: kV 4
